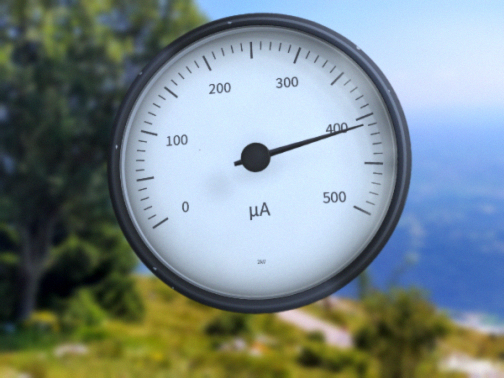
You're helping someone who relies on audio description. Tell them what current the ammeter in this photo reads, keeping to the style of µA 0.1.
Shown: µA 410
